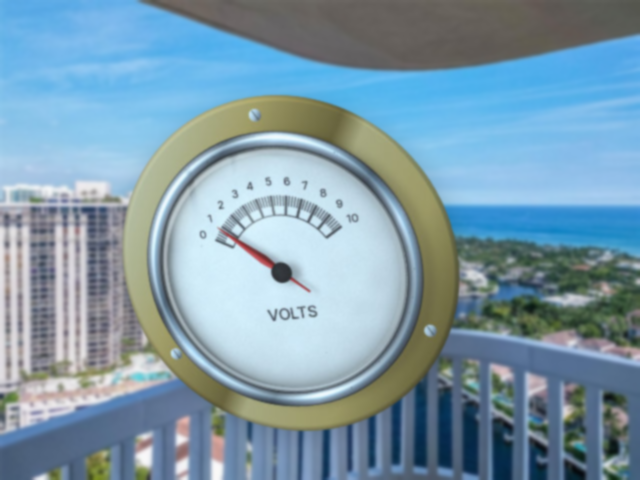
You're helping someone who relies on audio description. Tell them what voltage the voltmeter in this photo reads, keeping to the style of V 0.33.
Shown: V 1
